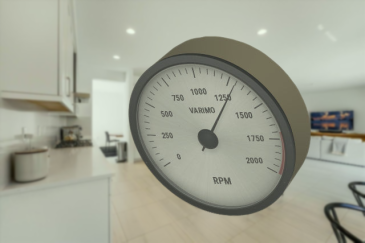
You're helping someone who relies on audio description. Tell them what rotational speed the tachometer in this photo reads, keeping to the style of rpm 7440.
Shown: rpm 1300
